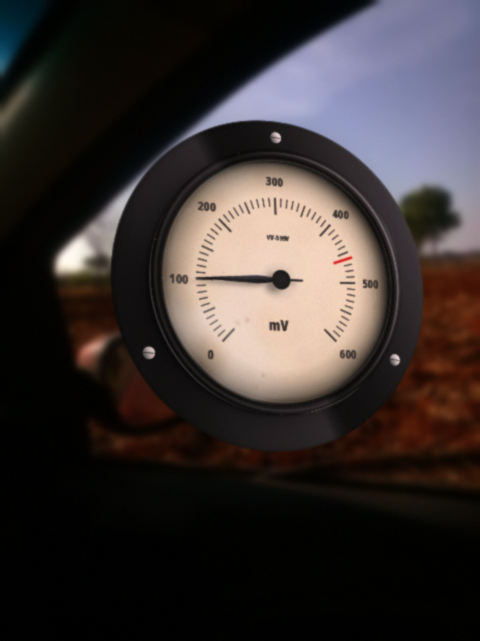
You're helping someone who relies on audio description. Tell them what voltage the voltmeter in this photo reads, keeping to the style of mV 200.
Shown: mV 100
